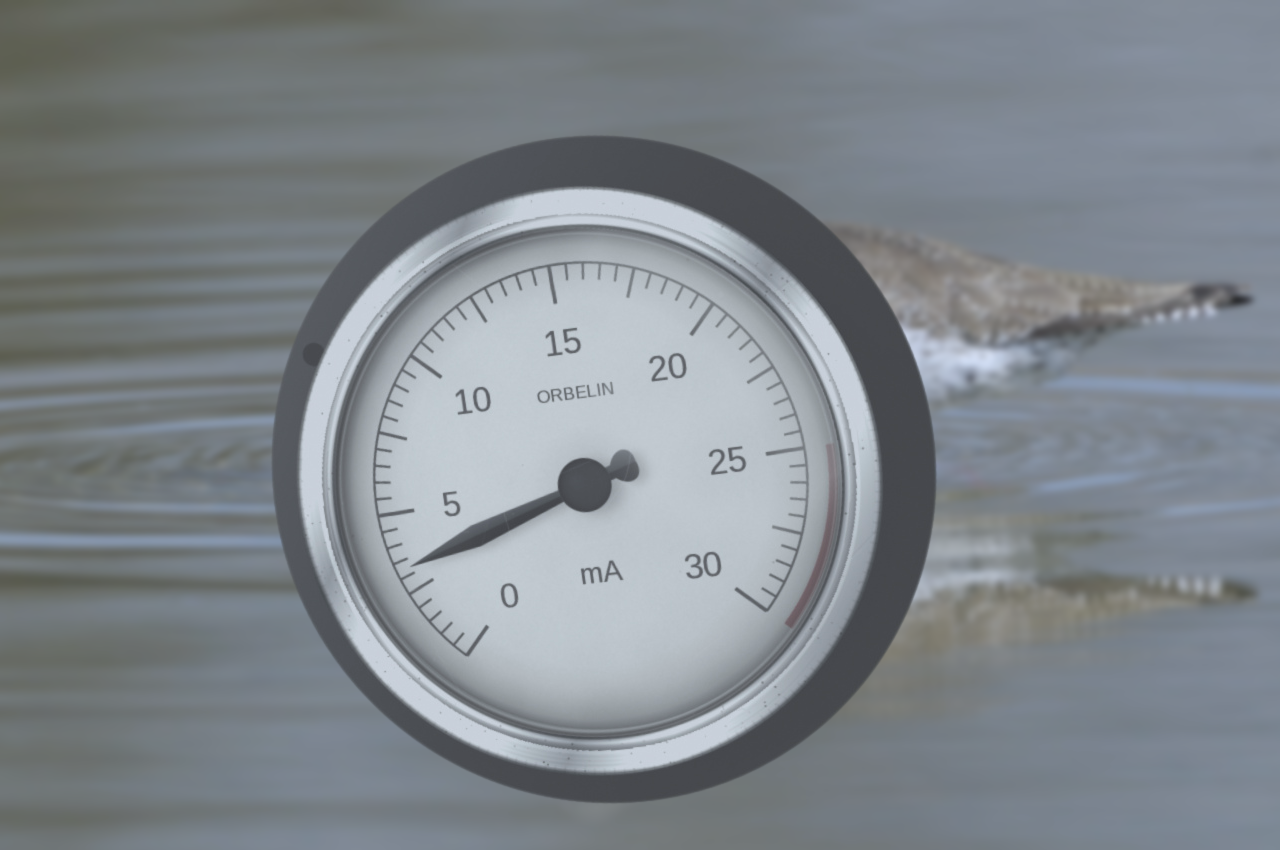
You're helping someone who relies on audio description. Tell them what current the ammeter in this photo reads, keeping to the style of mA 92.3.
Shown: mA 3.25
